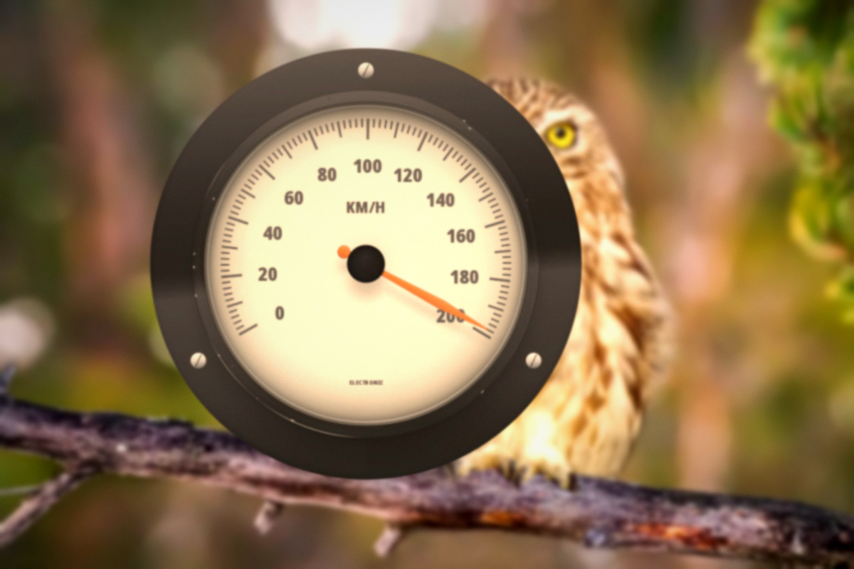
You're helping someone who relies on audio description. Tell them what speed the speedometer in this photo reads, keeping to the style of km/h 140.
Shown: km/h 198
